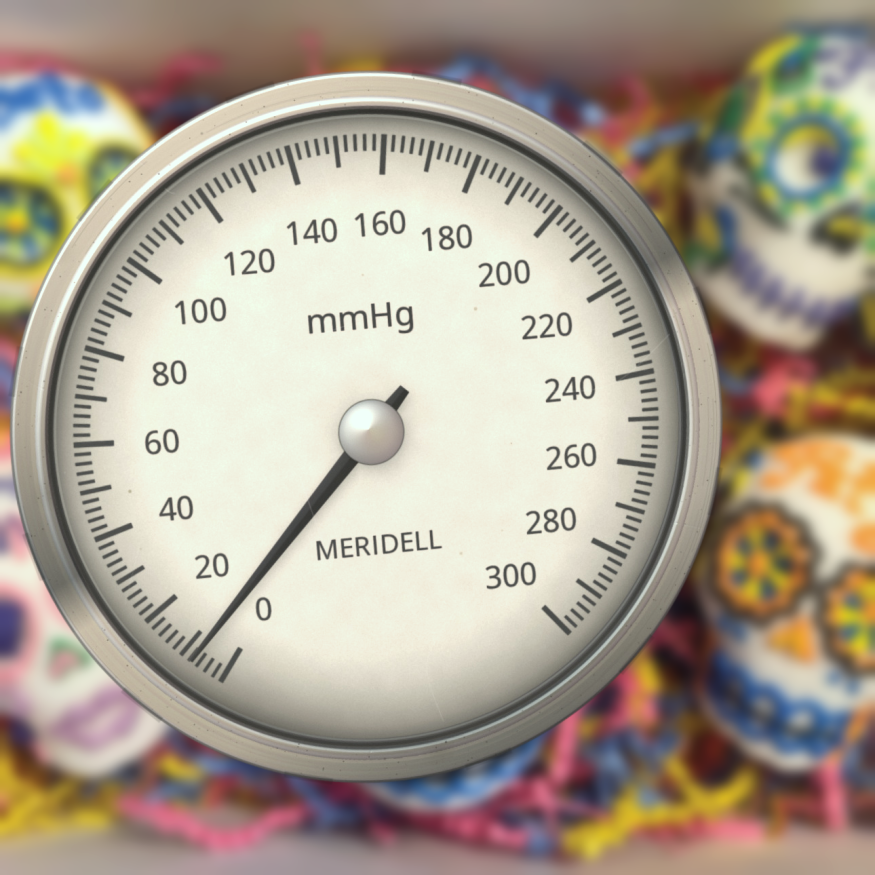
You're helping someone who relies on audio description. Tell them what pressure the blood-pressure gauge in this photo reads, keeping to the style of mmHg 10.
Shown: mmHg 8
